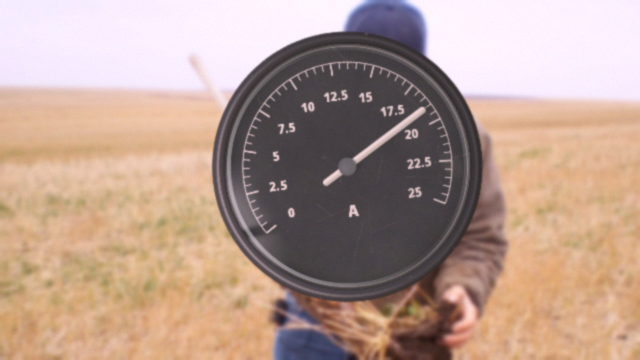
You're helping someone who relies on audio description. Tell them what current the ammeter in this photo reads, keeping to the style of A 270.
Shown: A 19
